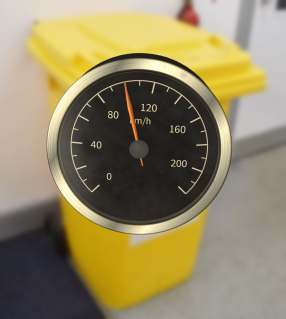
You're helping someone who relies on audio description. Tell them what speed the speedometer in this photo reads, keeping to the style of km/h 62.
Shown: km/h 100
